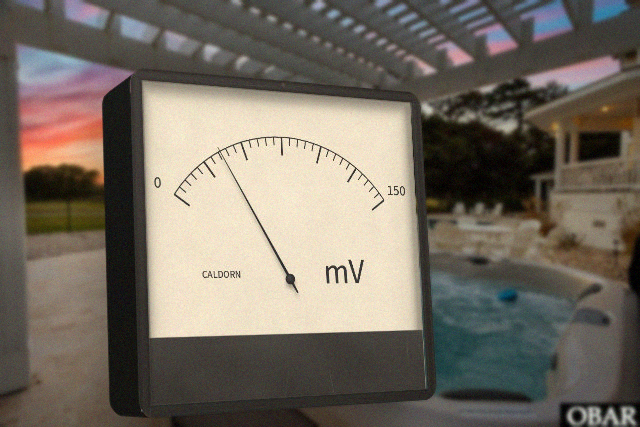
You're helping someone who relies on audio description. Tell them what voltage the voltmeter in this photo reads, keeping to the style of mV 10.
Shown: mV 35
